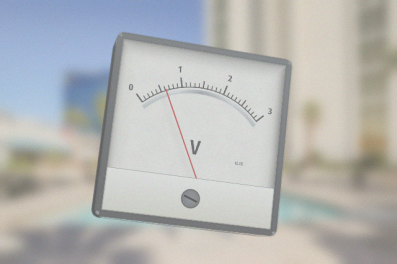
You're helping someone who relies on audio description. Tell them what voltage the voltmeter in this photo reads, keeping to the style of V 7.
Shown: V 0.6
